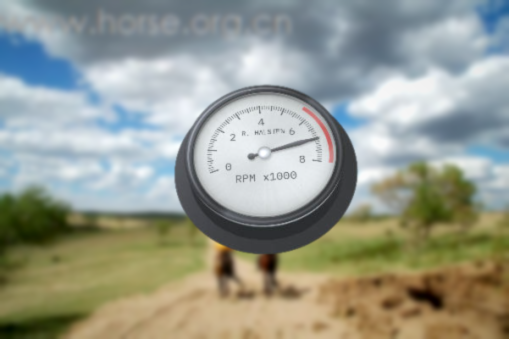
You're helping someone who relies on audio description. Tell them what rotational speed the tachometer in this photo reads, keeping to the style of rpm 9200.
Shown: rpm 7000
